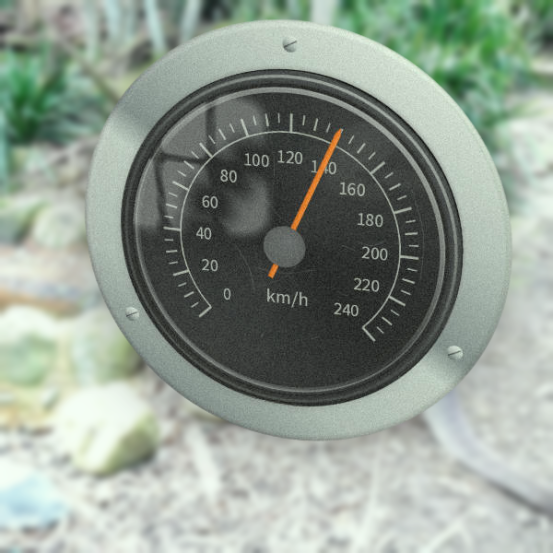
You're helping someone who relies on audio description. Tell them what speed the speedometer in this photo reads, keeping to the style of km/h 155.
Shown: km/h 140
